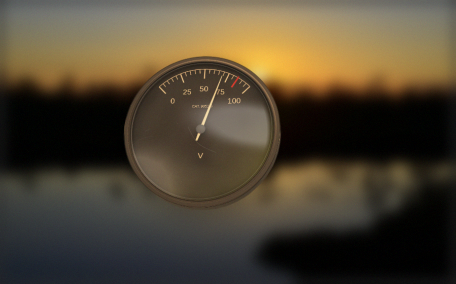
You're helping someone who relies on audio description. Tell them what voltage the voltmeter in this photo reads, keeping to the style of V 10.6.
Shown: V 70
